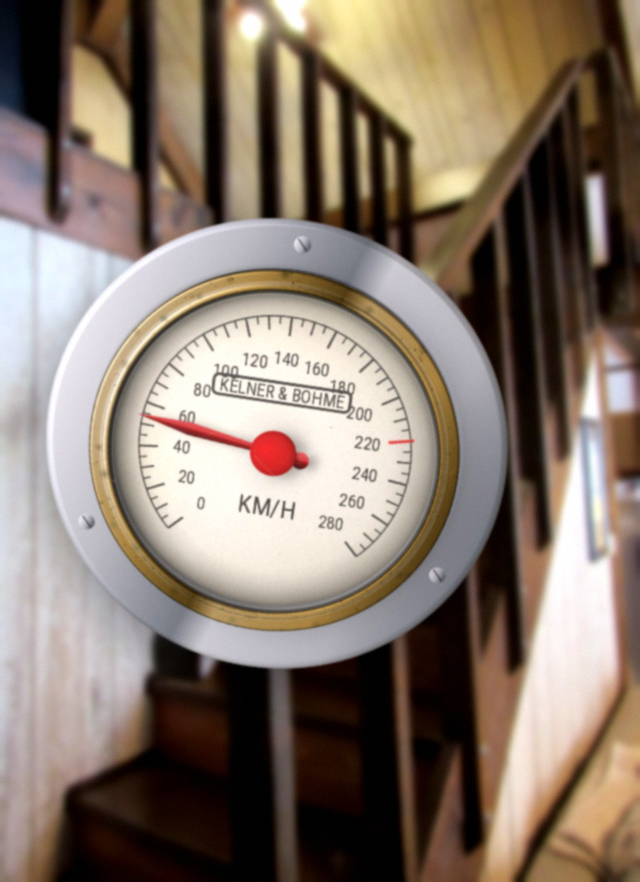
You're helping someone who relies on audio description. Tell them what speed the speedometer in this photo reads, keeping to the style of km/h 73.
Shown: km/h 55
